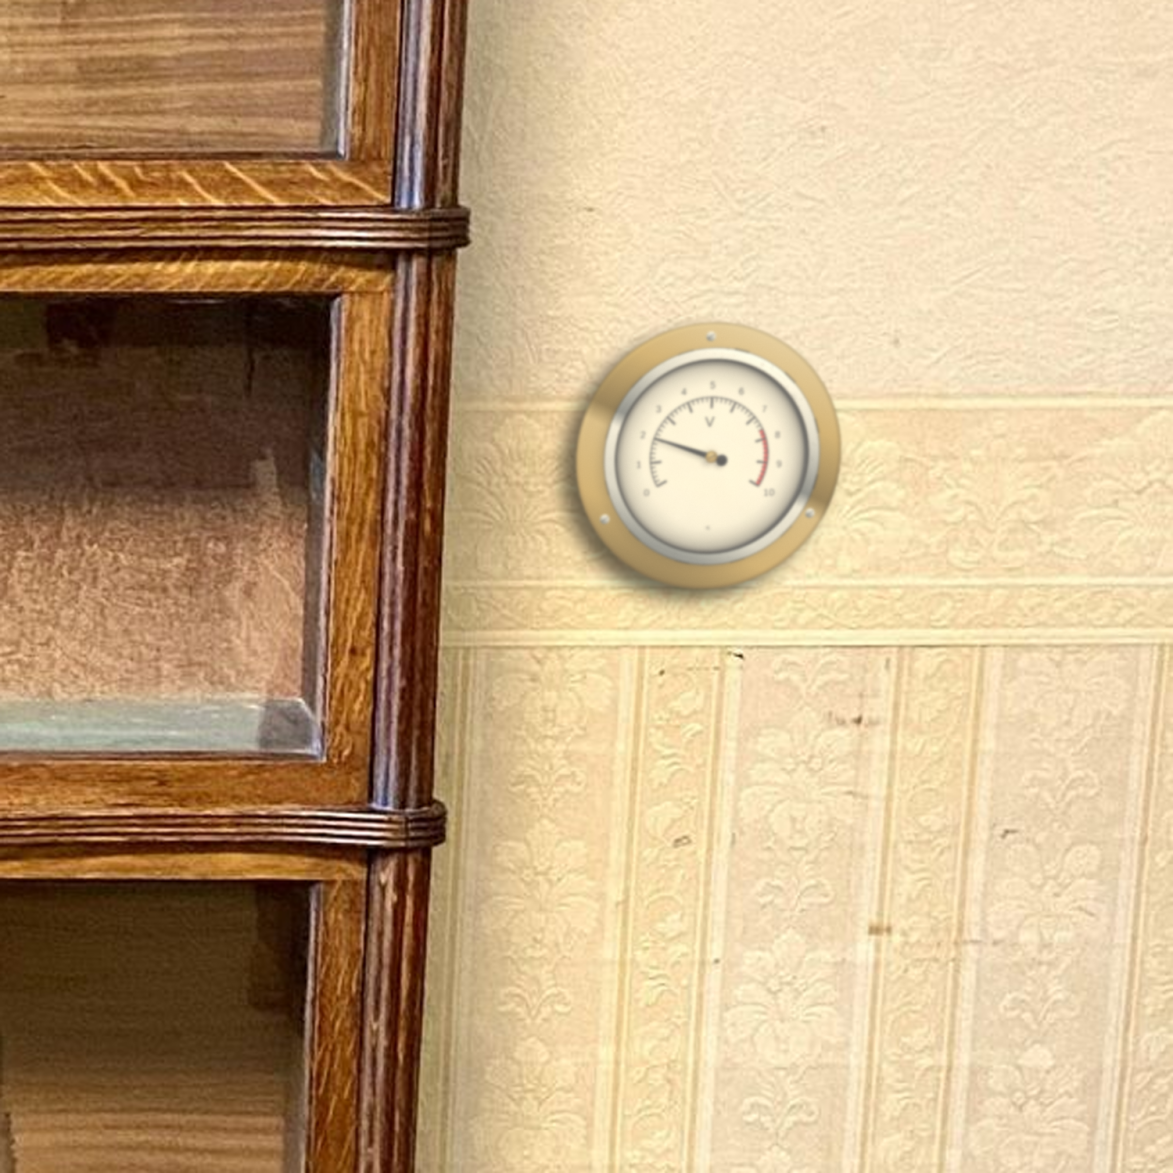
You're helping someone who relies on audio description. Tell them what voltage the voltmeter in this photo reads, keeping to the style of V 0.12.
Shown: V 2
